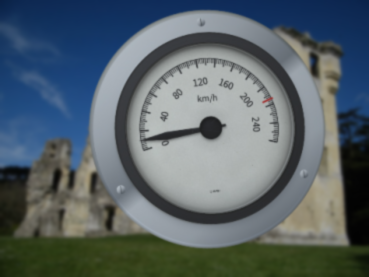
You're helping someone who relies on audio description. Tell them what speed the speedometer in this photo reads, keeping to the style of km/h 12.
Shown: km/h 10
